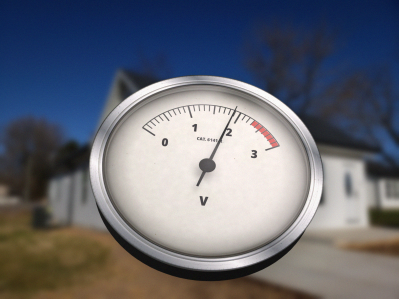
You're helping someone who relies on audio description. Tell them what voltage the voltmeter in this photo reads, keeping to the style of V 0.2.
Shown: V 1.9
